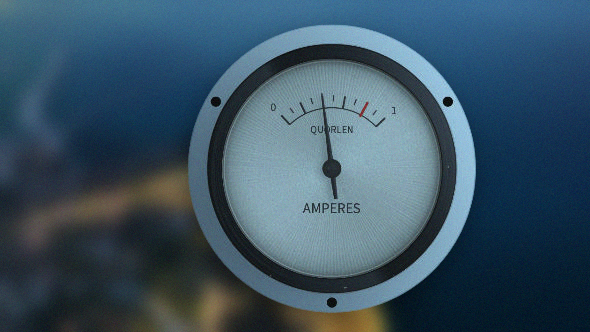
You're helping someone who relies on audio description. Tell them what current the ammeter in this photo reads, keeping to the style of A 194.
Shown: A 0.4
